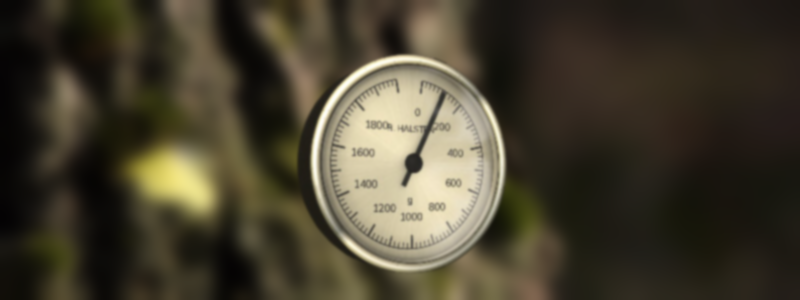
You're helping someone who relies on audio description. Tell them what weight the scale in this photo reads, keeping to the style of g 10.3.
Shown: g 100
